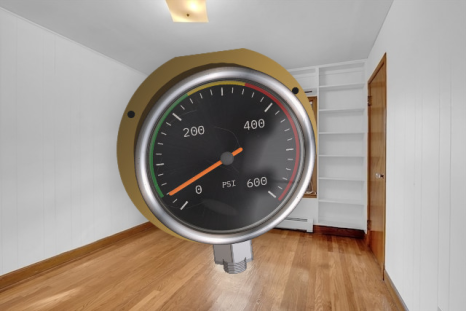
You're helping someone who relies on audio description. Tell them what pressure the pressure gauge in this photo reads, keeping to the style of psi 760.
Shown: psi 40
